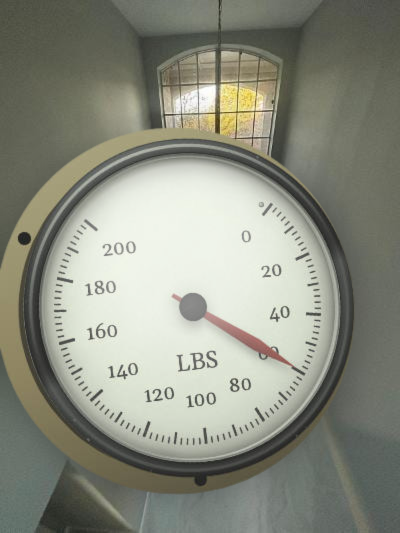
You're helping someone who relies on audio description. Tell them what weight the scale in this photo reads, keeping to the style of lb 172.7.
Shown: lb 60
